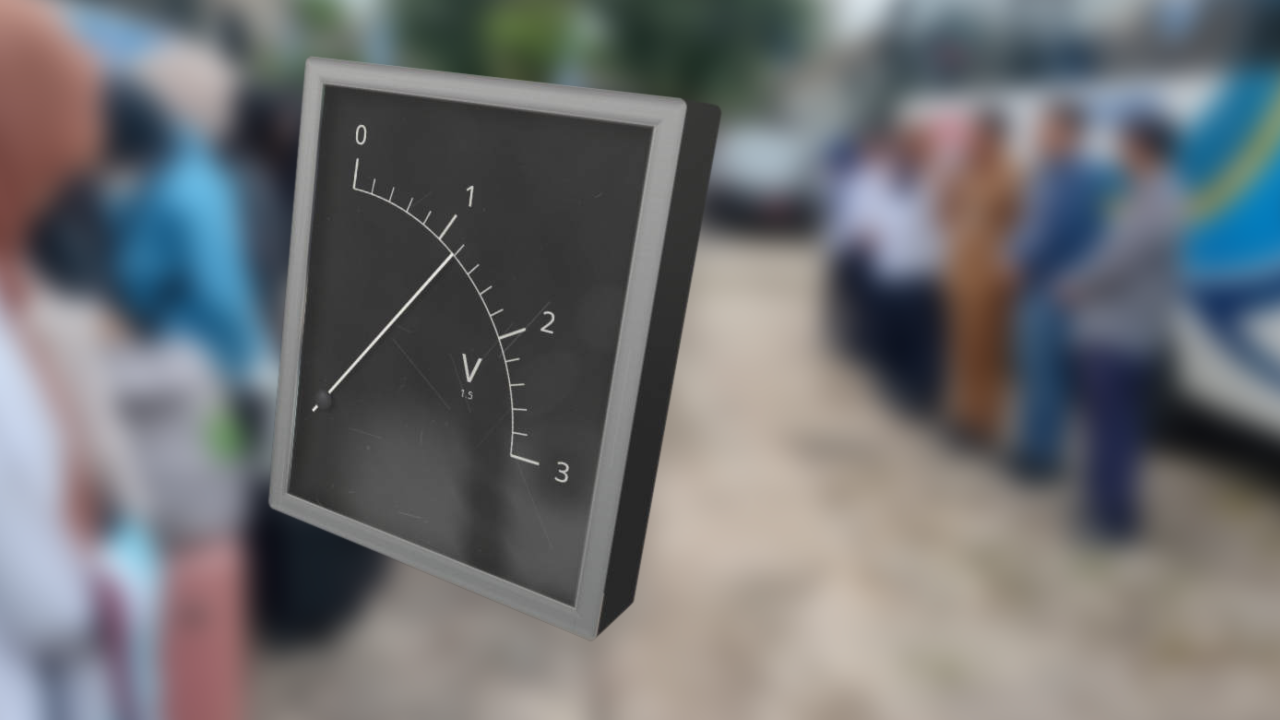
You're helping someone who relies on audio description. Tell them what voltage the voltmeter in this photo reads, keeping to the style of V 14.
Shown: V 1.2
